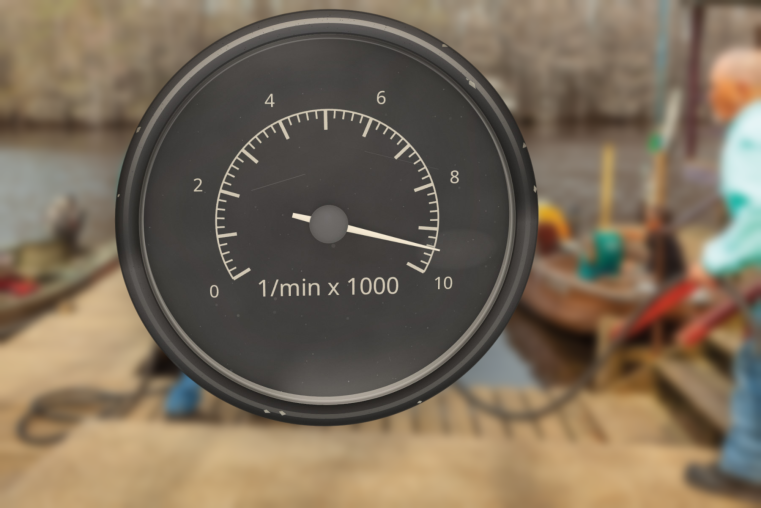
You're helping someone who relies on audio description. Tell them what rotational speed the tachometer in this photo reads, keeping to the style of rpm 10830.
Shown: rpm 9400
